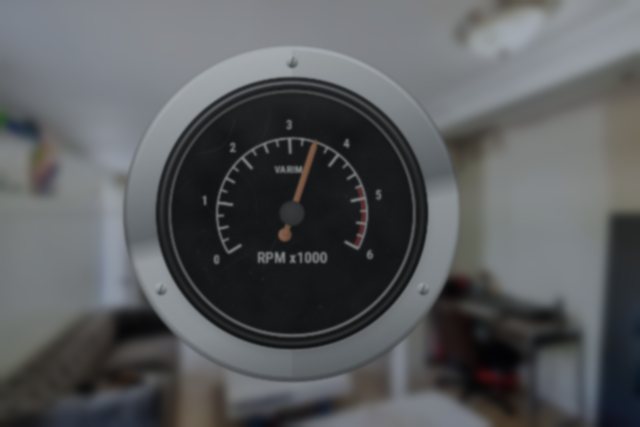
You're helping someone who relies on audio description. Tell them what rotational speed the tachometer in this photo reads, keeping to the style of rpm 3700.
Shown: rpm 3500
